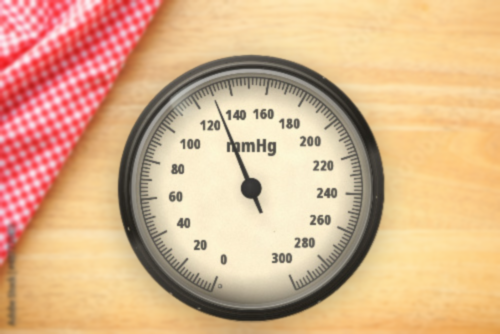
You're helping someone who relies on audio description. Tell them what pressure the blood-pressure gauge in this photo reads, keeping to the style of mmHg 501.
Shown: mmHg 130
